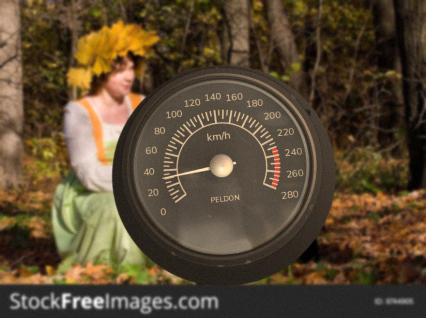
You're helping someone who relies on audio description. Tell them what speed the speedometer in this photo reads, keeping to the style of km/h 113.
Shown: km/h 30
